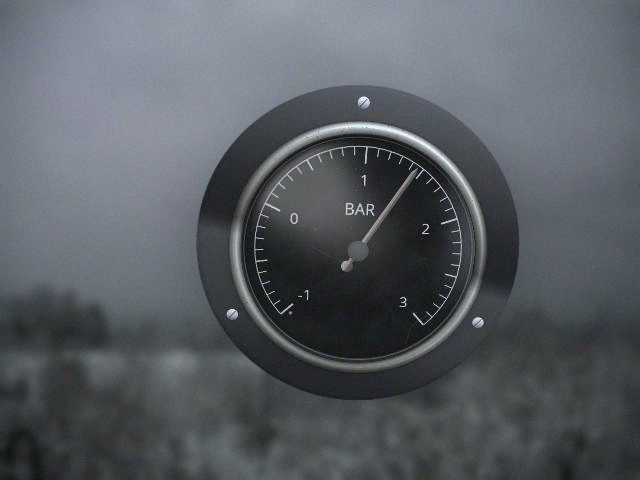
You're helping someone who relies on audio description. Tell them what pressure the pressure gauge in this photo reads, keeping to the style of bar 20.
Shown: bar 1.45
